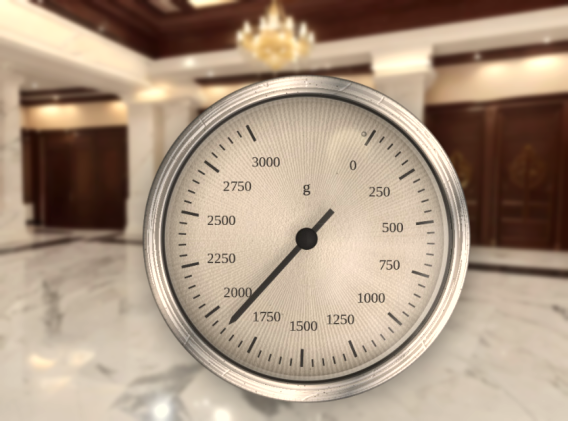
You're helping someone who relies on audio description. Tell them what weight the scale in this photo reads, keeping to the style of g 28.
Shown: g 1900
